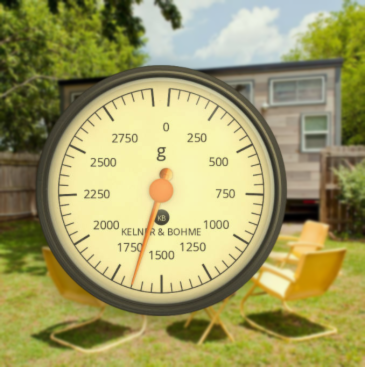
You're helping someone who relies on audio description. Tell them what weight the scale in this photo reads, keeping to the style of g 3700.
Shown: g 1650
